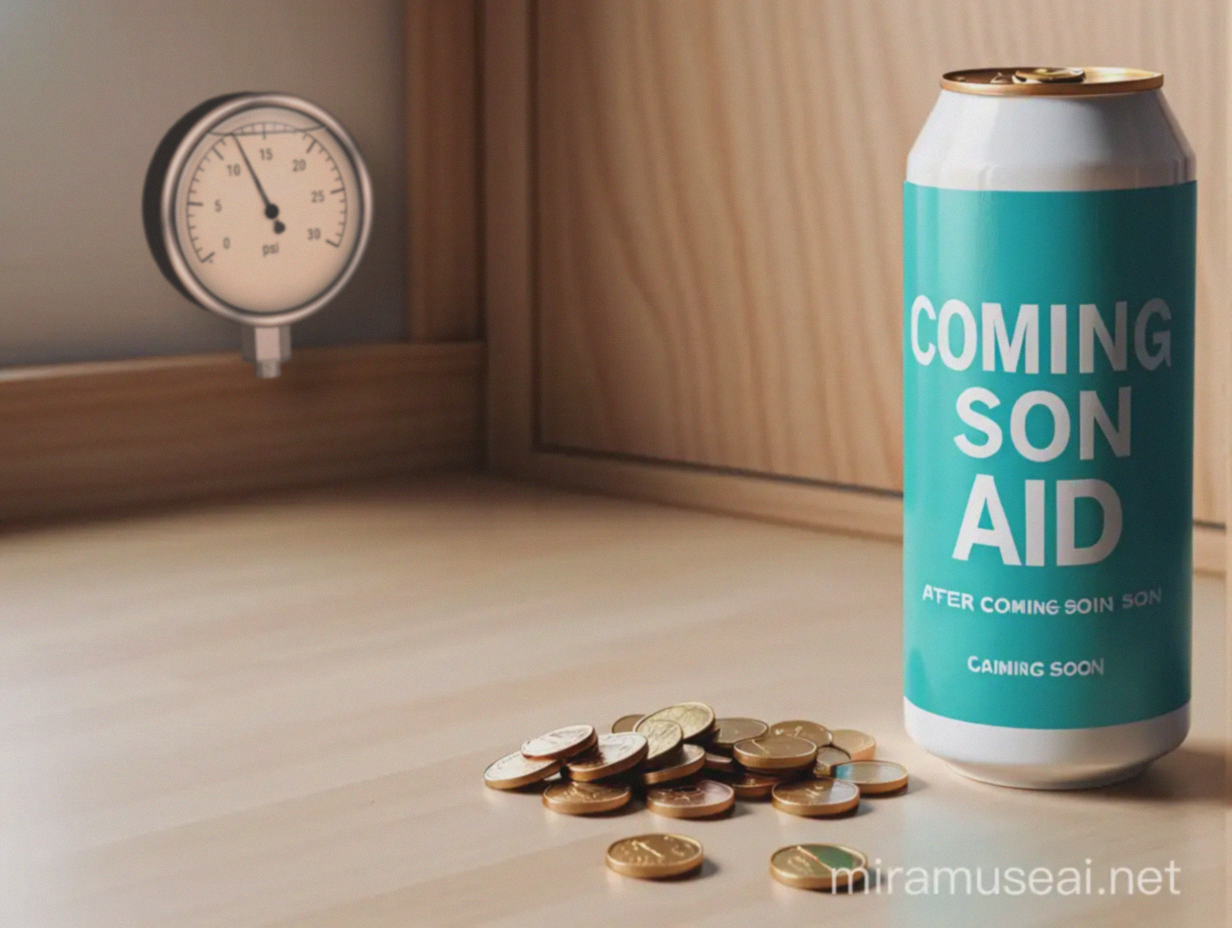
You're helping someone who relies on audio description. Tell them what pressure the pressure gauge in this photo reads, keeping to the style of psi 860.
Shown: psi 12
